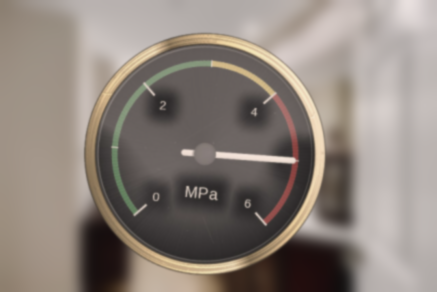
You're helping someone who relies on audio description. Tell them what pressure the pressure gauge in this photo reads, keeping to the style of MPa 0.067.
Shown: MPa 5
